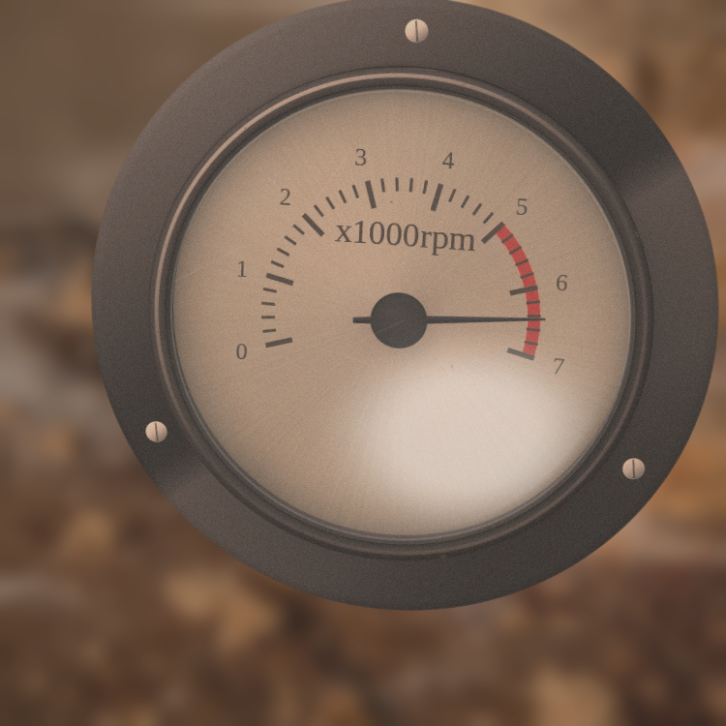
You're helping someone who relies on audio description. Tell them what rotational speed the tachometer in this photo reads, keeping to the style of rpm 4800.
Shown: rpm 6400
